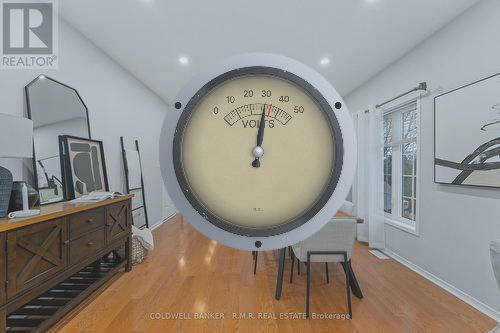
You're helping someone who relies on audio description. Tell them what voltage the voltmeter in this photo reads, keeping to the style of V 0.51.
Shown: V 30
